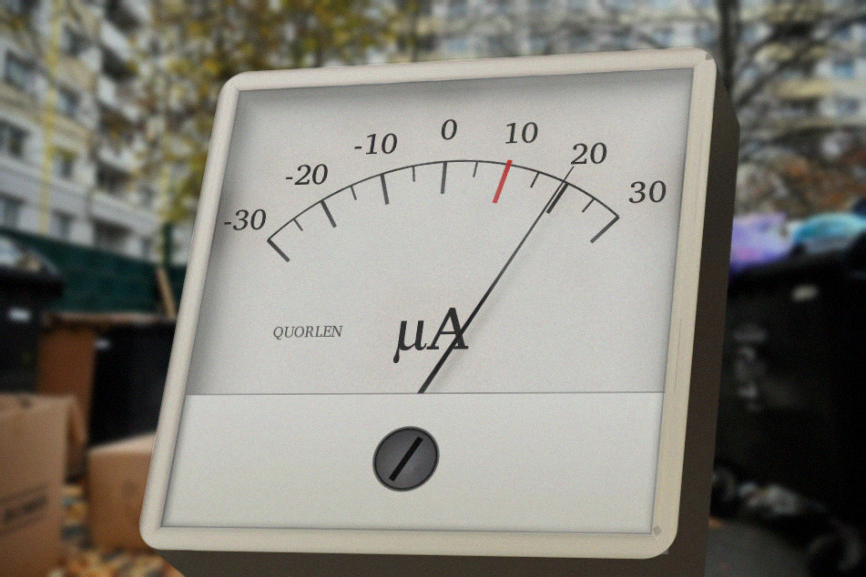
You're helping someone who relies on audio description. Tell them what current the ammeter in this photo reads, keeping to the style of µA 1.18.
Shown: µA 20
